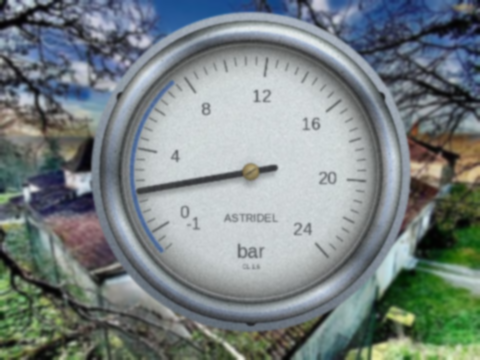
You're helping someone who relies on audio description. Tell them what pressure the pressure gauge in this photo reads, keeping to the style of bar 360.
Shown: bar 2
